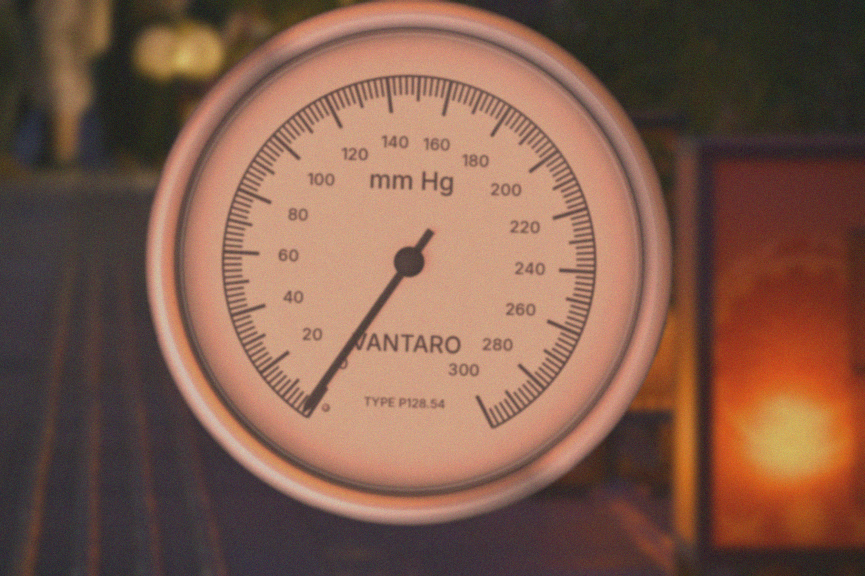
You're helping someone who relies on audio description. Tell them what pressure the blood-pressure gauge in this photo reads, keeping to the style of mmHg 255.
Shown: mmHg 2
